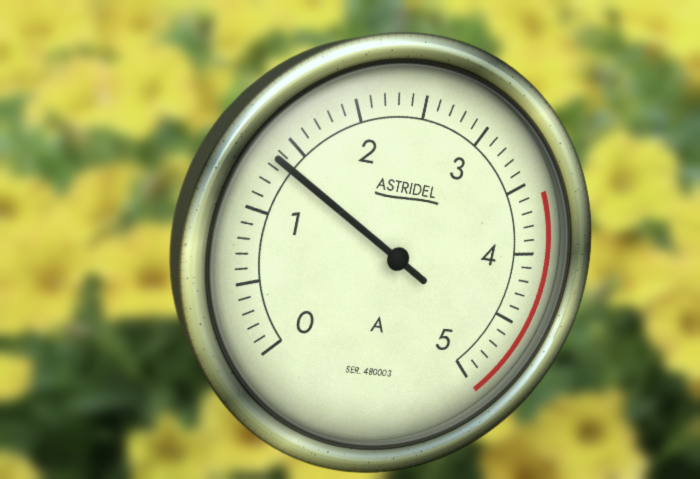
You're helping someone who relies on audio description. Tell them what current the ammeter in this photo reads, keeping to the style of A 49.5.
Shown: A 1.35
